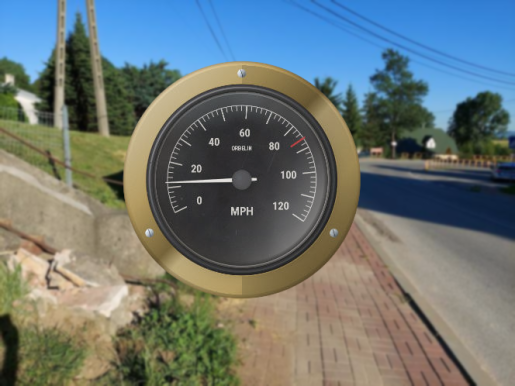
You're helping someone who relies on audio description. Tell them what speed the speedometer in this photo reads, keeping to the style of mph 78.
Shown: mph 12
